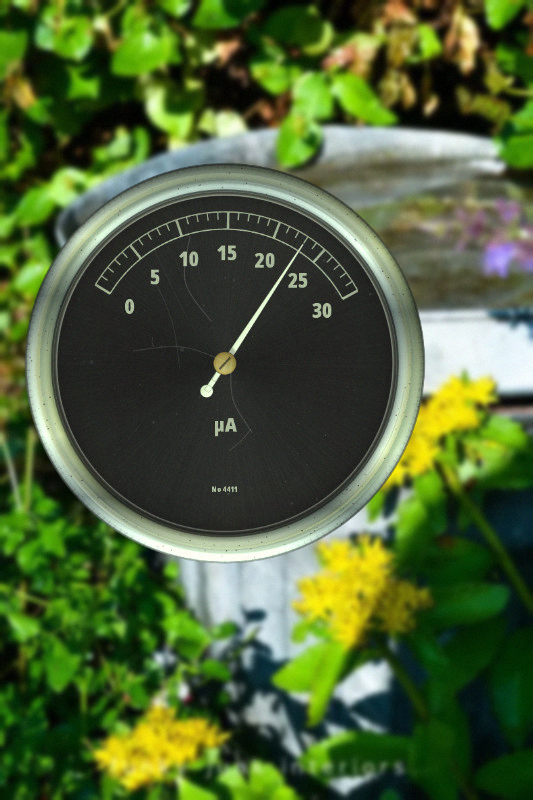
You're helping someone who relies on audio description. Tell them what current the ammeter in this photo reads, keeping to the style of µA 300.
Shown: µA 23
